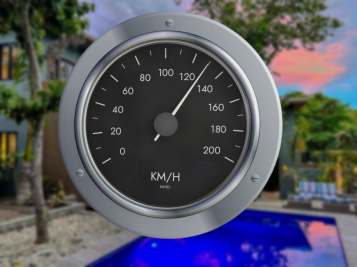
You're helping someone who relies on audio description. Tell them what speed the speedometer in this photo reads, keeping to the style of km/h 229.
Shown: km/h 130
